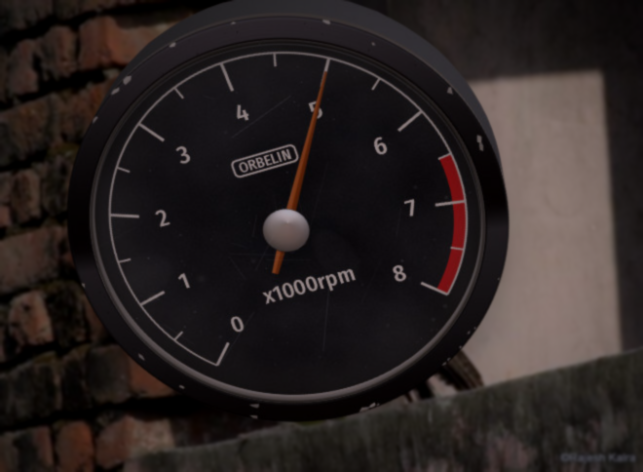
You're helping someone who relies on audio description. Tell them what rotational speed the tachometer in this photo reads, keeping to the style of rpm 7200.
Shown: rpm 5000
